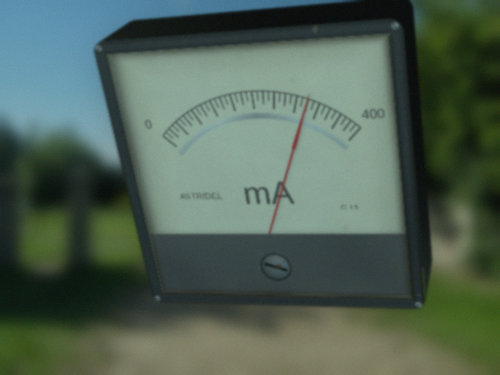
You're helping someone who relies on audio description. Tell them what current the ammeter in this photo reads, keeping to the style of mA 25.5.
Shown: mA 300
